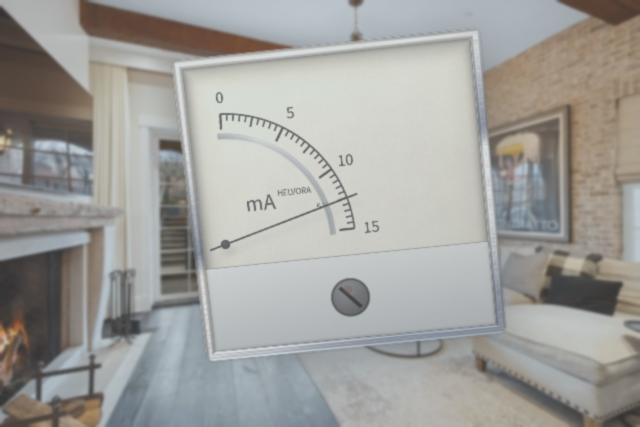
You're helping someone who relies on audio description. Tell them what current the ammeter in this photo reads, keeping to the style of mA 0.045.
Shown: mA 12.5
